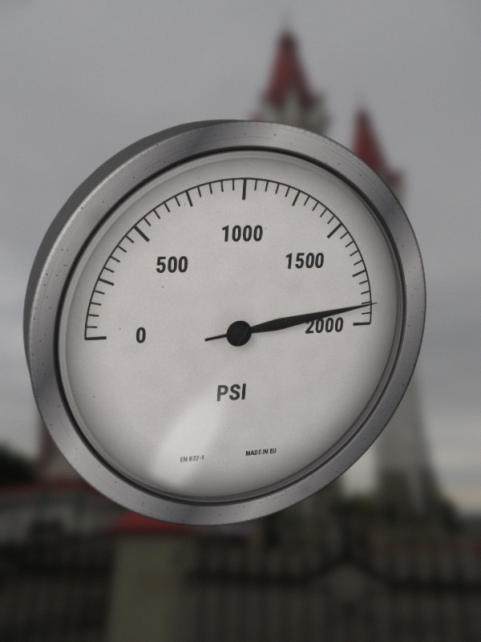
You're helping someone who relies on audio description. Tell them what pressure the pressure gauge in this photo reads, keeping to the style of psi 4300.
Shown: psi 1900
